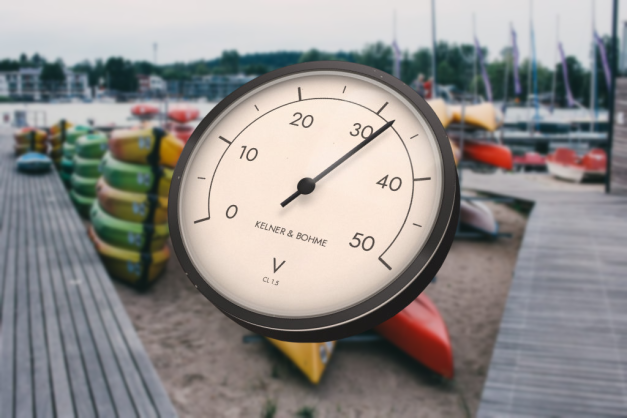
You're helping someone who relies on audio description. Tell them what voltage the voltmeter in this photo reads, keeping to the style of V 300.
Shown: V 32.5
